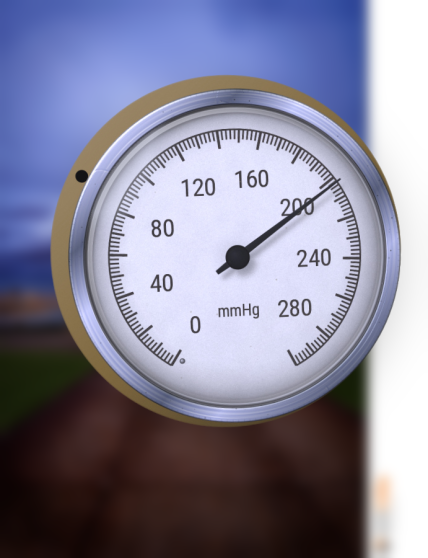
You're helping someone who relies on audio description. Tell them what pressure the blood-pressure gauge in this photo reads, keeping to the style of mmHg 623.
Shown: mmHg 202
